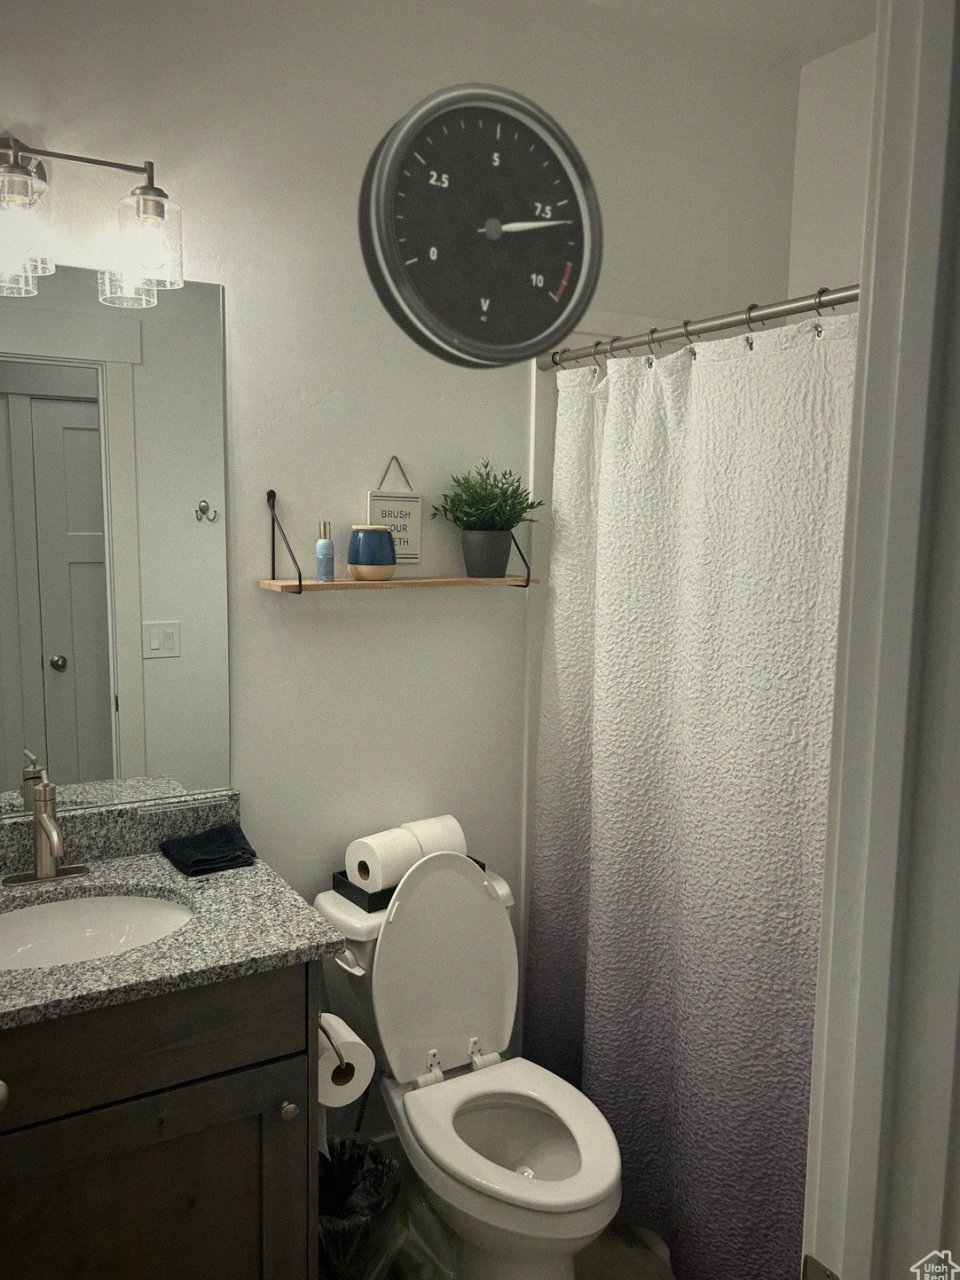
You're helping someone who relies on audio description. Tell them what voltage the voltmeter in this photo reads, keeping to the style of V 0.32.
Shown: V 8
